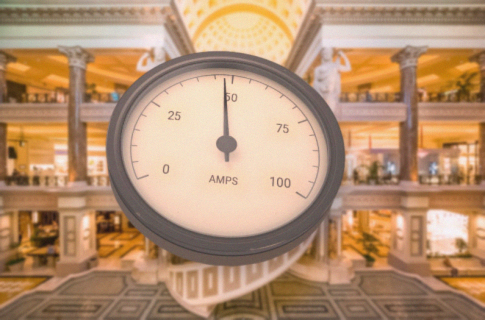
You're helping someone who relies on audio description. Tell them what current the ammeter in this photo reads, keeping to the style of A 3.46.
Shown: A 47.5
